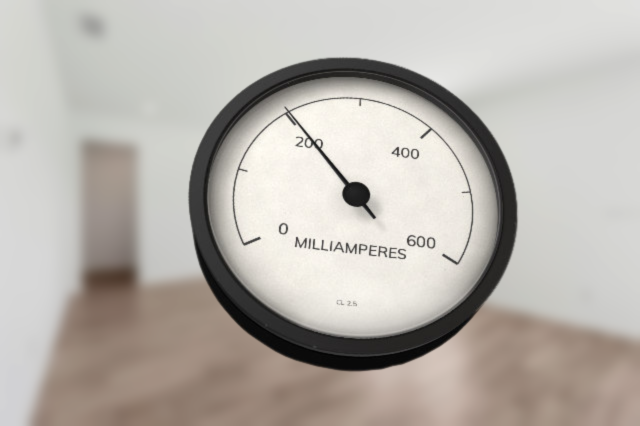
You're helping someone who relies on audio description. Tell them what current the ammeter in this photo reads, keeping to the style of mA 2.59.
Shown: mA 200
